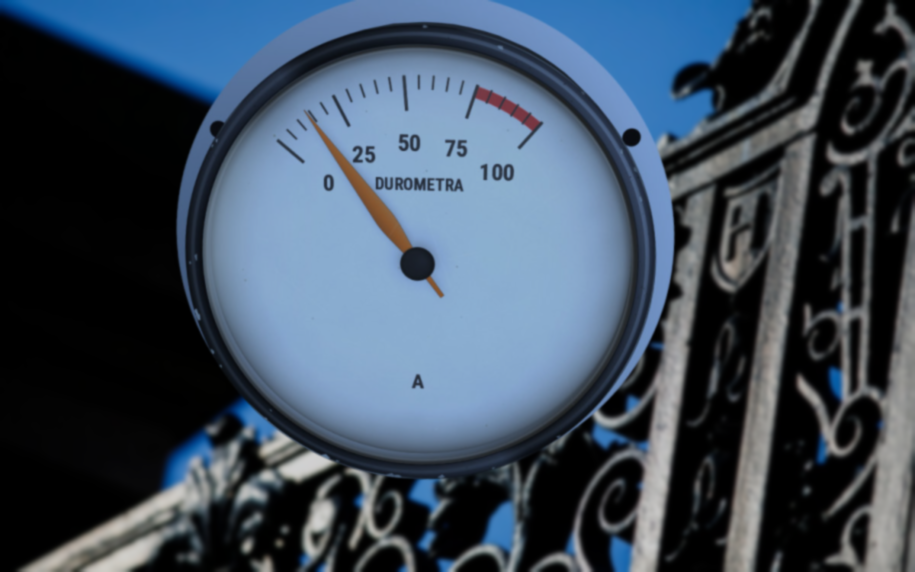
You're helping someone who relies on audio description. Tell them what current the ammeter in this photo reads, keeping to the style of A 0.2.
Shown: A 15
